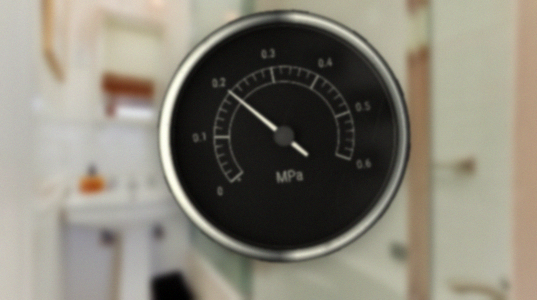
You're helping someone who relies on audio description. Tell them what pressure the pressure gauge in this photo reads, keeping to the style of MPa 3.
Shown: MPa 0.2
